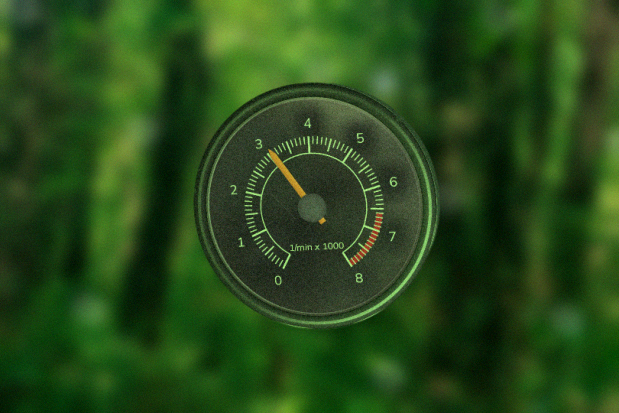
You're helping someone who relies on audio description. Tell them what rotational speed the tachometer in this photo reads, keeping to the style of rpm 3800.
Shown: rpm 3100
